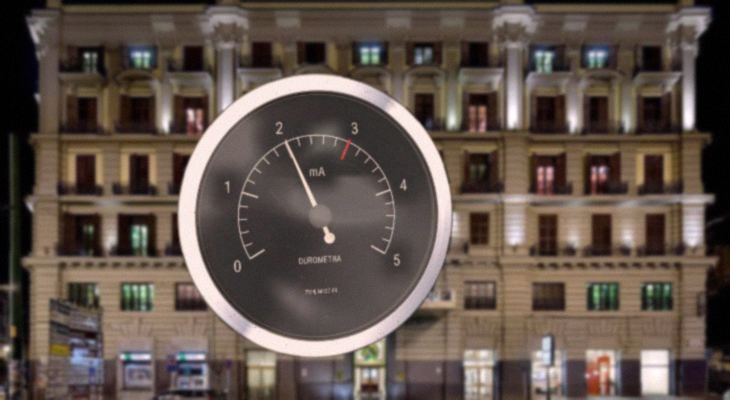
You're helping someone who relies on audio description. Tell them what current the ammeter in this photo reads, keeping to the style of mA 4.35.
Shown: mA 2
